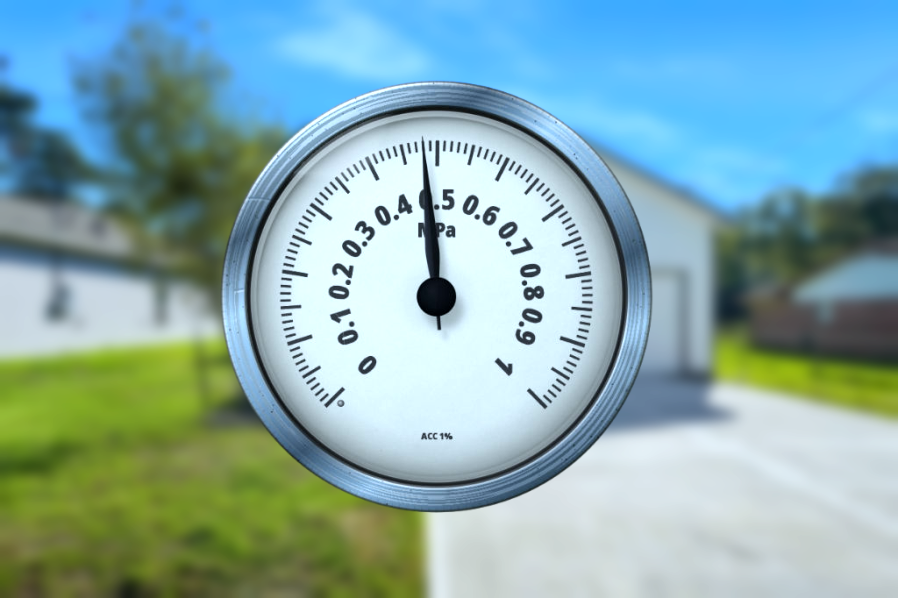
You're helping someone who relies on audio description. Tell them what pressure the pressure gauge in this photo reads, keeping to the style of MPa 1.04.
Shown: MPa 0.48
